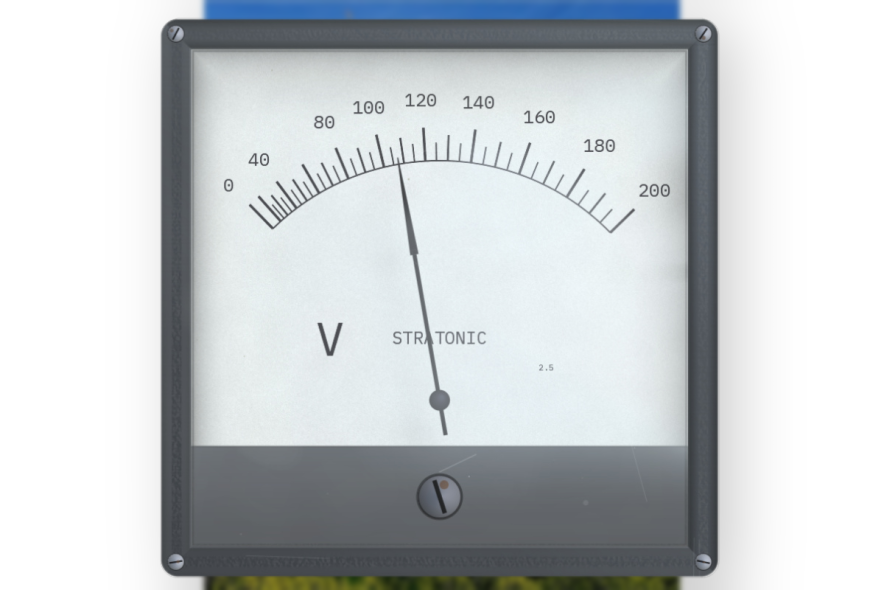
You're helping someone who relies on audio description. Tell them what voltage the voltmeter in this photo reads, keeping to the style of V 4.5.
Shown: V 107.5
